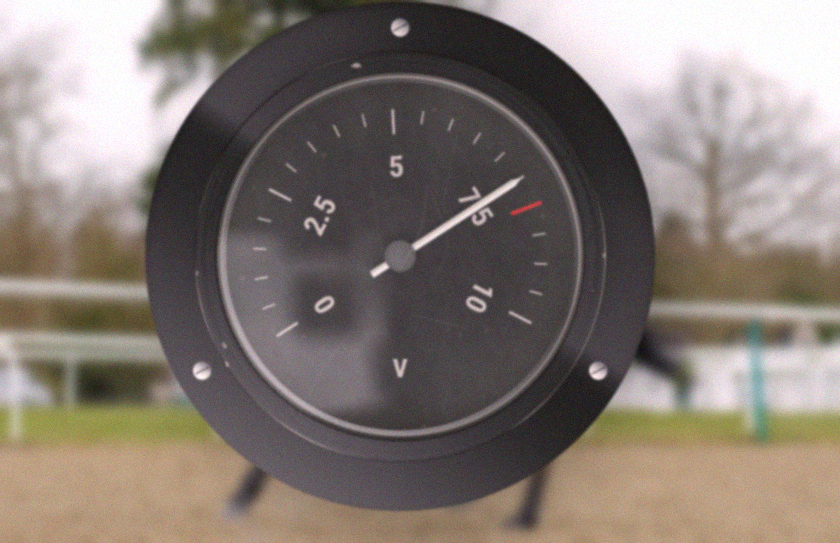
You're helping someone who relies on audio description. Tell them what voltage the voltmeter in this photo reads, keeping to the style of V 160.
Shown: V 7.5
